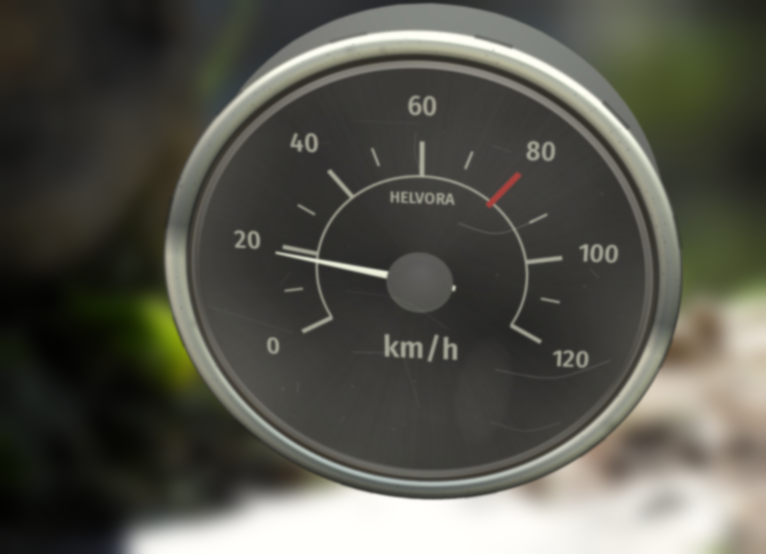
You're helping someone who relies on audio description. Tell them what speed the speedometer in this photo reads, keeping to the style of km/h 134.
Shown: km/h 20
